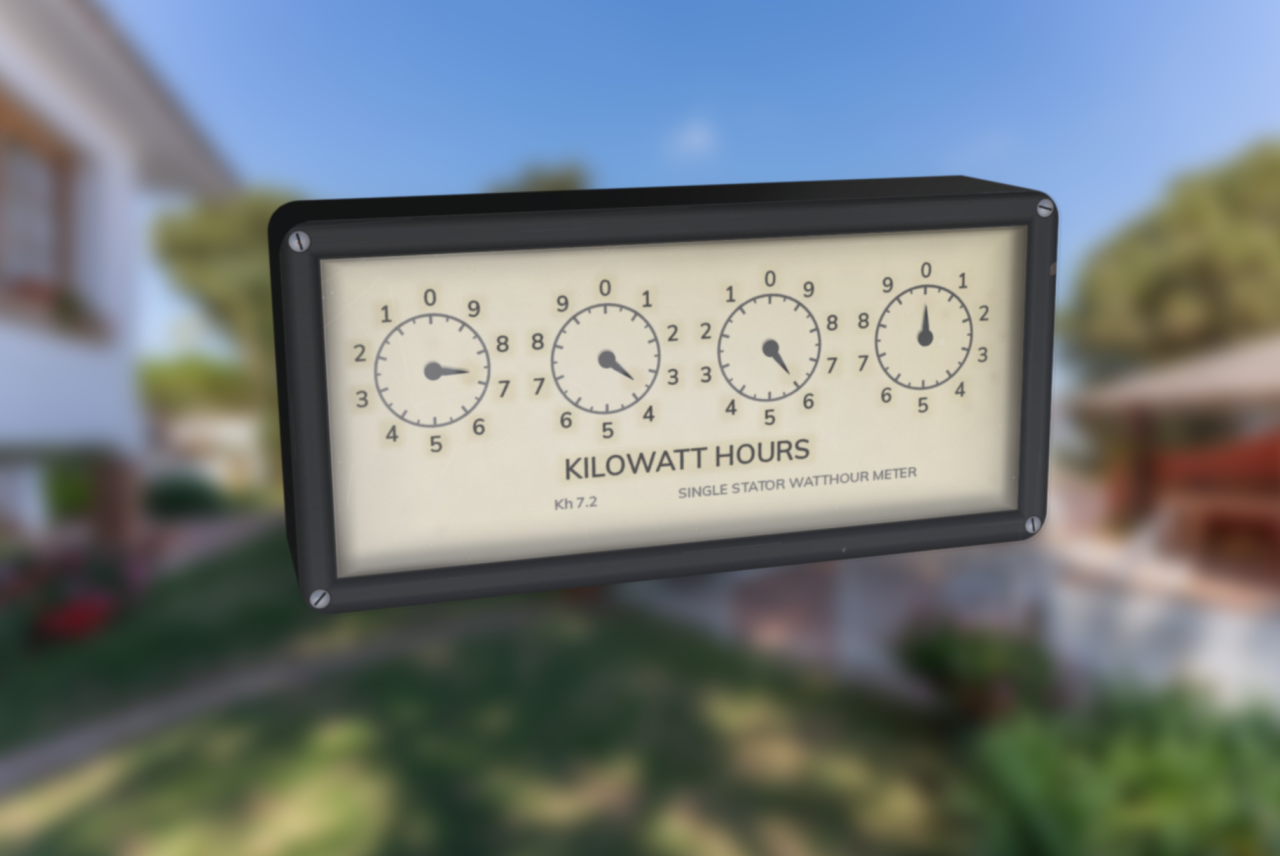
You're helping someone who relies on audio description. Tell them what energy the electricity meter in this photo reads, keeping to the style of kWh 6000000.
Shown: kWh 7360
